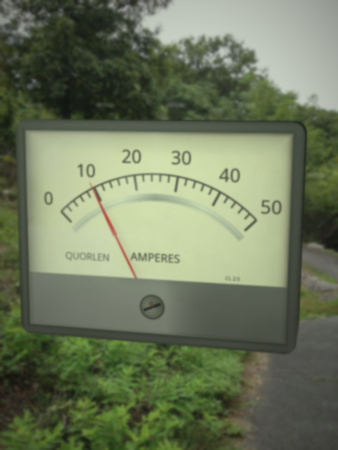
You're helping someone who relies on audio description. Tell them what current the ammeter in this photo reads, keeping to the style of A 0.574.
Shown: A 10
